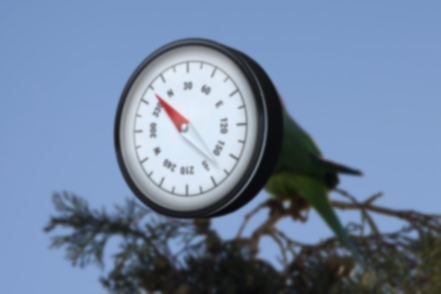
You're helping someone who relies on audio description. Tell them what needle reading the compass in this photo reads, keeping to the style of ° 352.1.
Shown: ° 345
